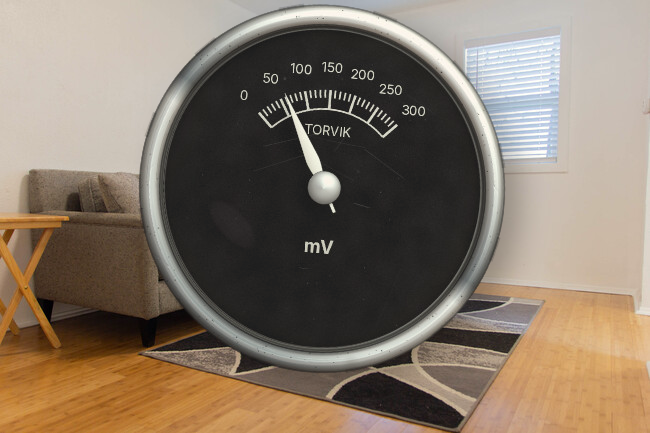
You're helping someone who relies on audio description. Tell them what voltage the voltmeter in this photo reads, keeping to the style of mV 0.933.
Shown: mV 60
